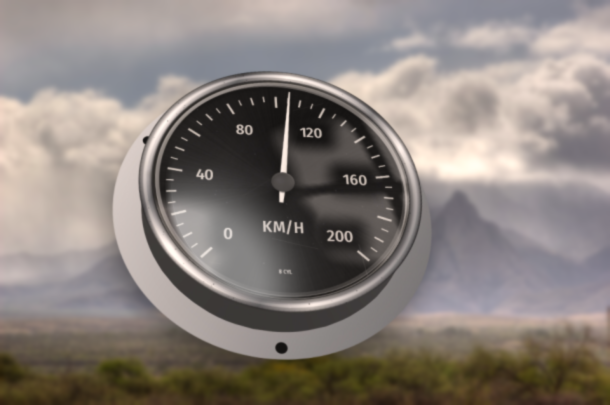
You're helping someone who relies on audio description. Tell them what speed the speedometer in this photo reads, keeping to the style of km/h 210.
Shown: km/h 105
